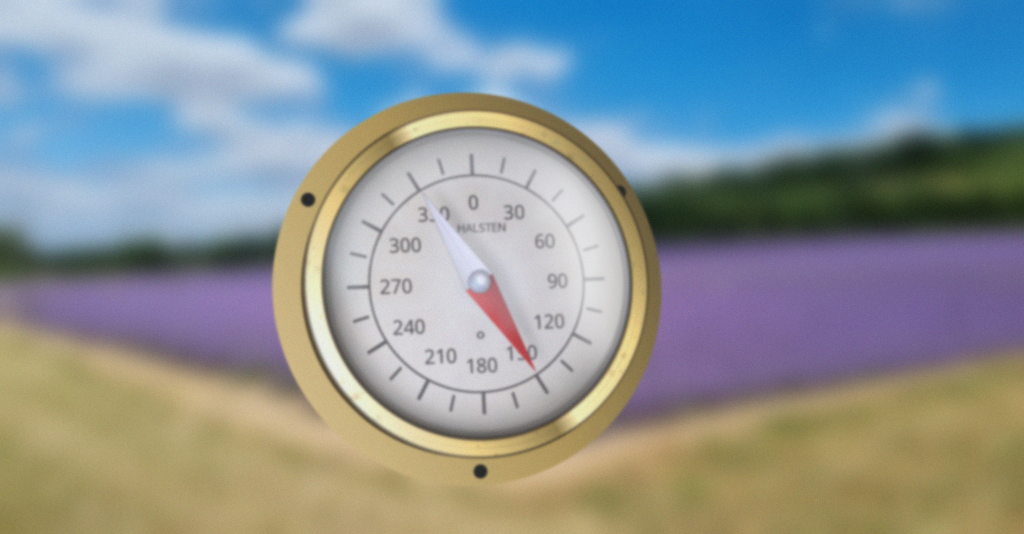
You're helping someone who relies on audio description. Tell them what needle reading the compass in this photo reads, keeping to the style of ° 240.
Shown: ° 150
